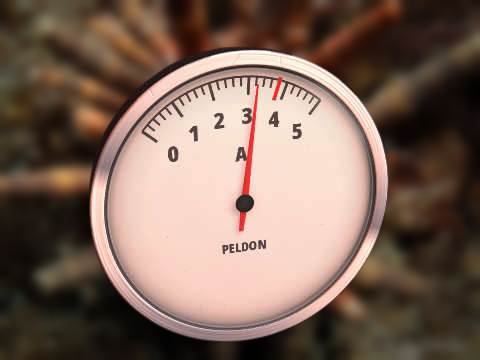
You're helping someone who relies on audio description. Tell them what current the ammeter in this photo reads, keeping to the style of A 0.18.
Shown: A 3.2
